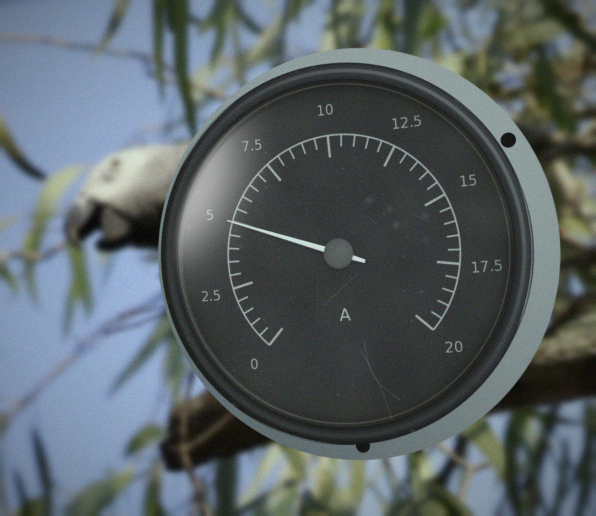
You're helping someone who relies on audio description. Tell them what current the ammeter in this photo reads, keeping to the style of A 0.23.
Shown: A 5
